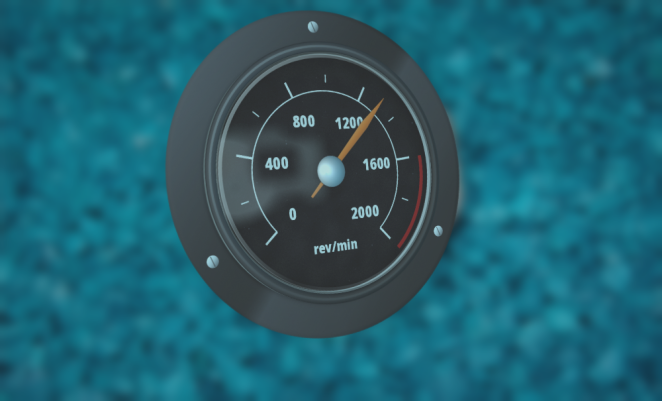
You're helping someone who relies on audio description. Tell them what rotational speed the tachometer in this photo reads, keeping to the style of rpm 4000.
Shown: rpm 1300
